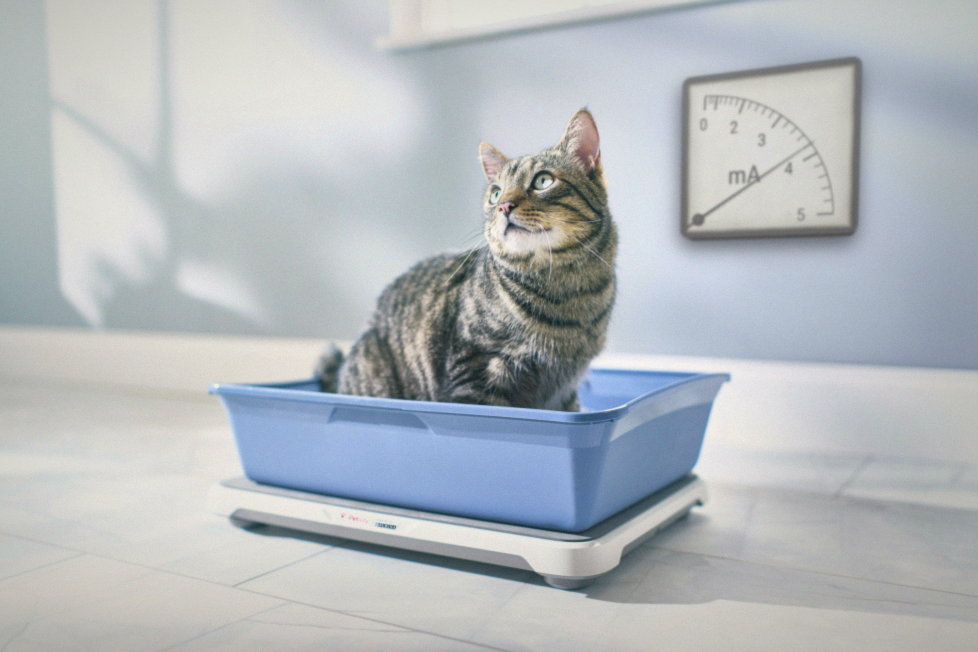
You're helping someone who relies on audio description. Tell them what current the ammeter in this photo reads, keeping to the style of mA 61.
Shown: mA 3.8
